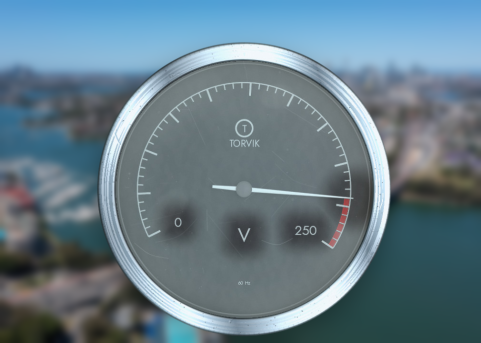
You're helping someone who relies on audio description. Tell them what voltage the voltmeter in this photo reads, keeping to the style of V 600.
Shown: V 220
